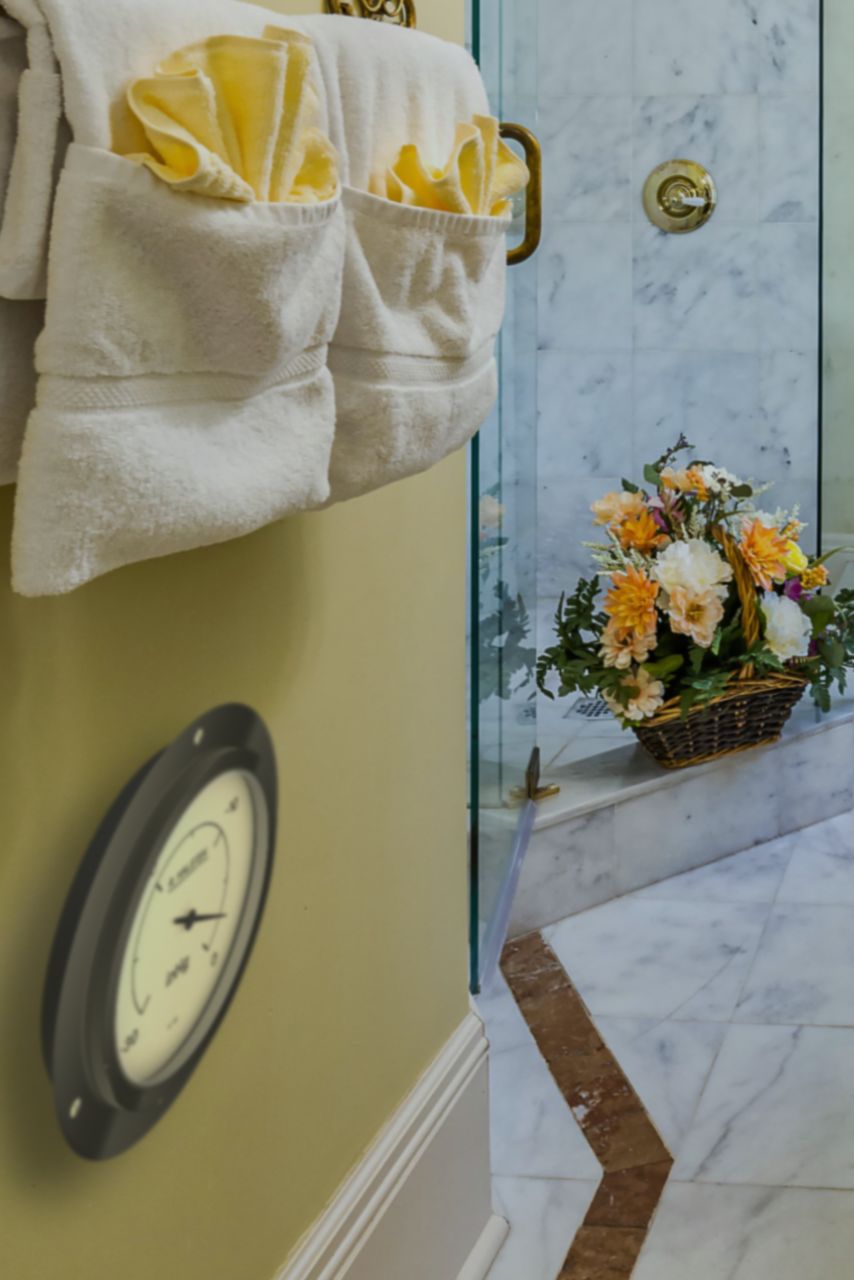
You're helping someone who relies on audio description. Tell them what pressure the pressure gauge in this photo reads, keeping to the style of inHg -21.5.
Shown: inHg -2.5
